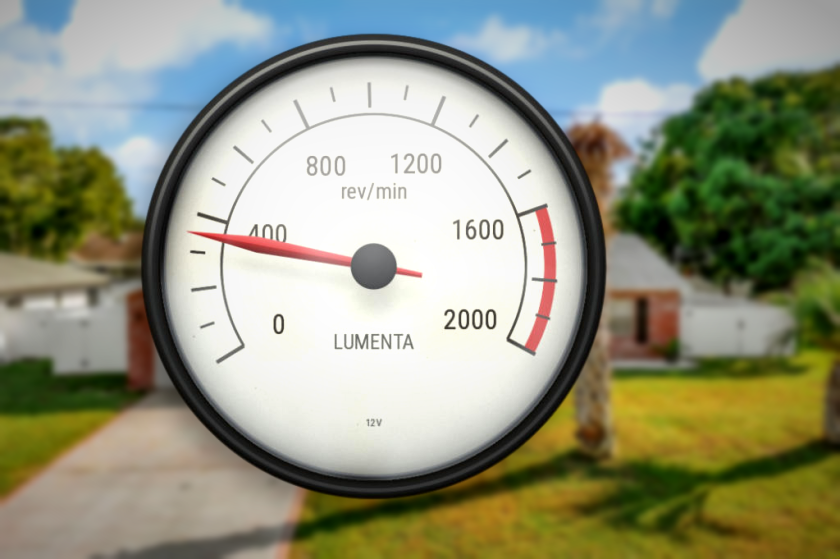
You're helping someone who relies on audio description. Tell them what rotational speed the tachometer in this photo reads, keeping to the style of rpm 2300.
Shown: rpm 350
